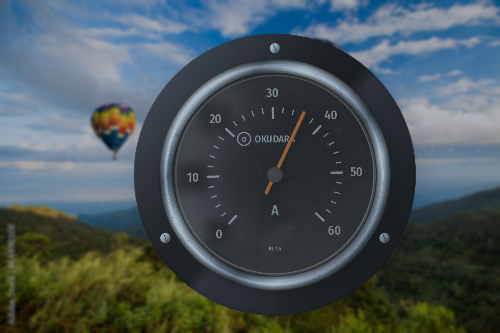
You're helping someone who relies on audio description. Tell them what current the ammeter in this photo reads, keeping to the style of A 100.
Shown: A 36
